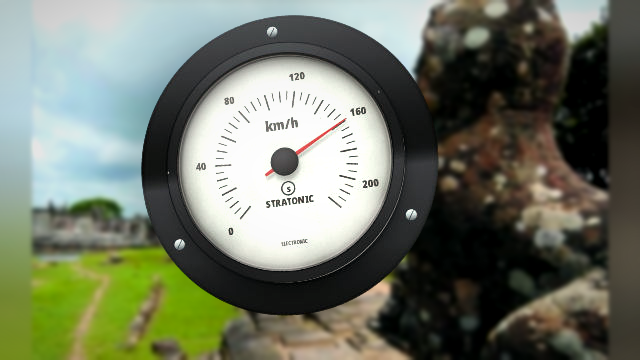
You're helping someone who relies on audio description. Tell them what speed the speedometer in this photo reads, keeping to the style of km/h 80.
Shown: km/h 160
